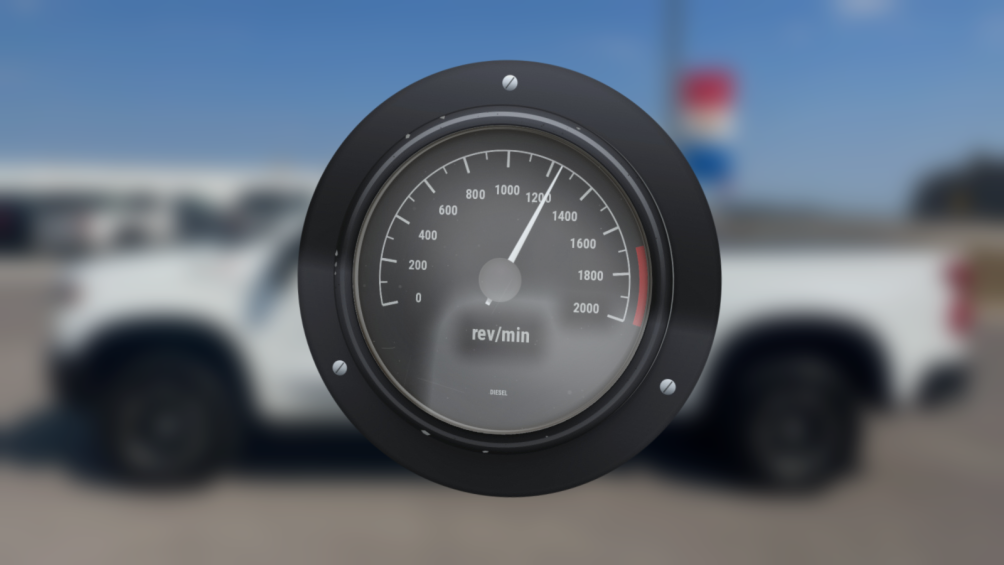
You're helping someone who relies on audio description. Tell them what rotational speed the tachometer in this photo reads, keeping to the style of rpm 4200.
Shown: rpm 1250
